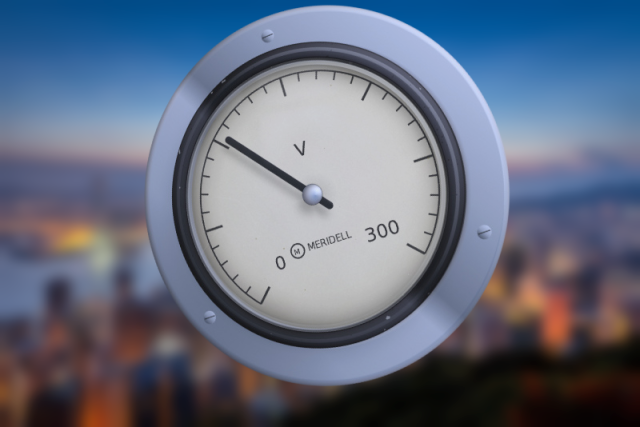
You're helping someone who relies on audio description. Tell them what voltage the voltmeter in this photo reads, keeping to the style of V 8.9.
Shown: V 105
